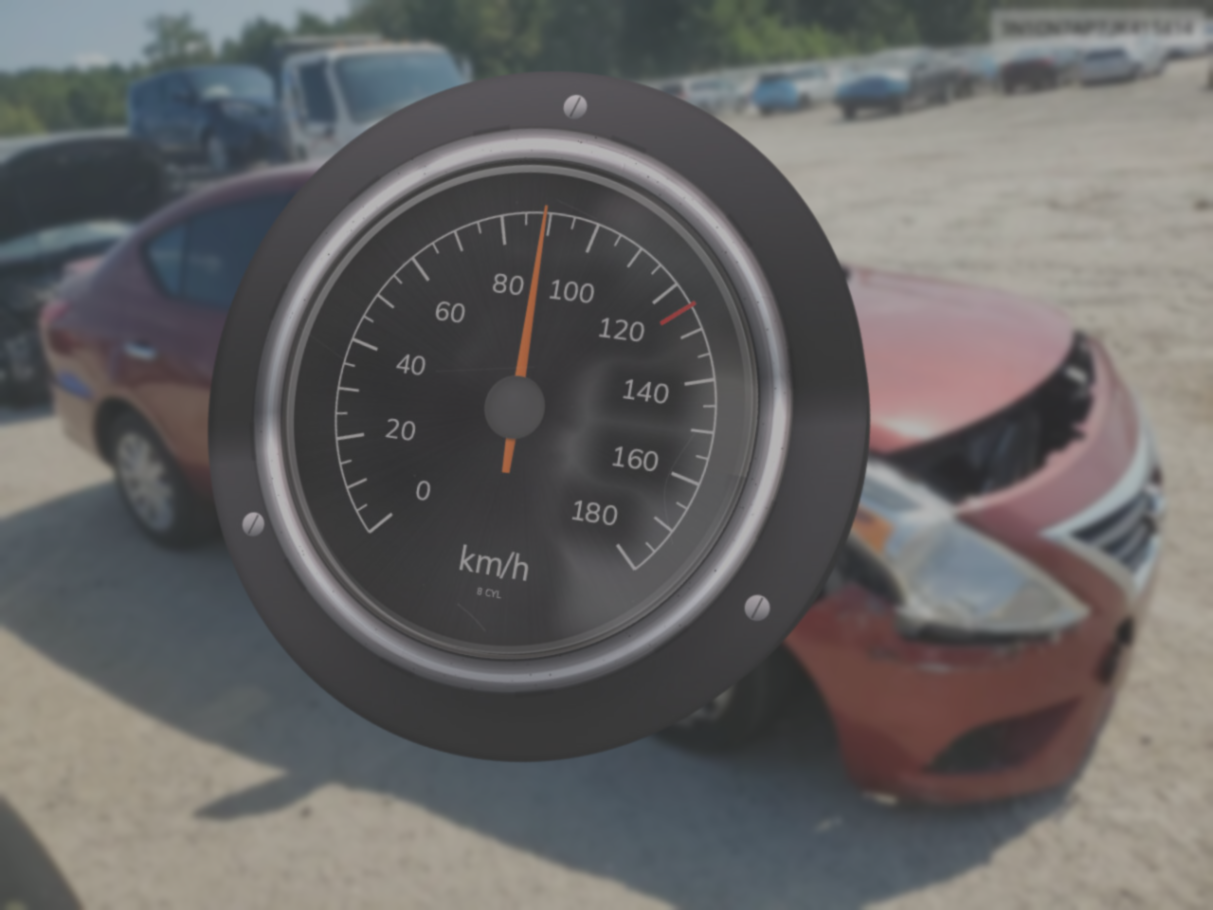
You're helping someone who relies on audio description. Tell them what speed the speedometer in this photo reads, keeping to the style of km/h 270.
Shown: km/h 90
